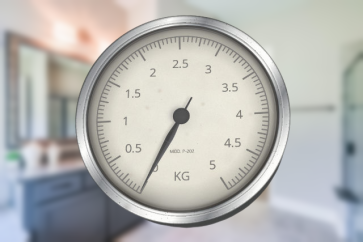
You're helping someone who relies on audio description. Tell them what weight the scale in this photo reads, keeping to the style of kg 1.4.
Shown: kg 0
